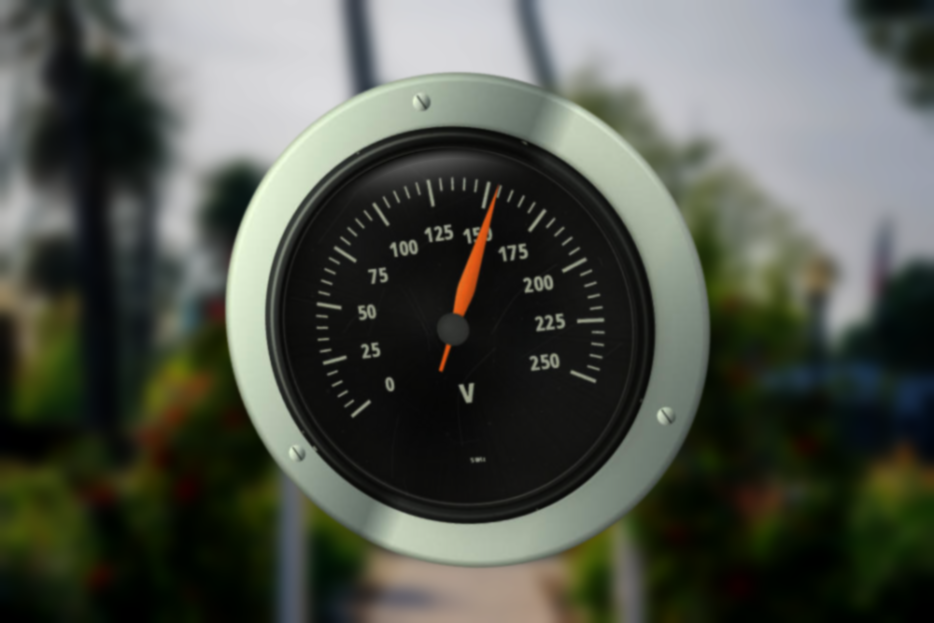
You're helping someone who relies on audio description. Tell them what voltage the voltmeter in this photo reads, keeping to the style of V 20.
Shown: V 155
